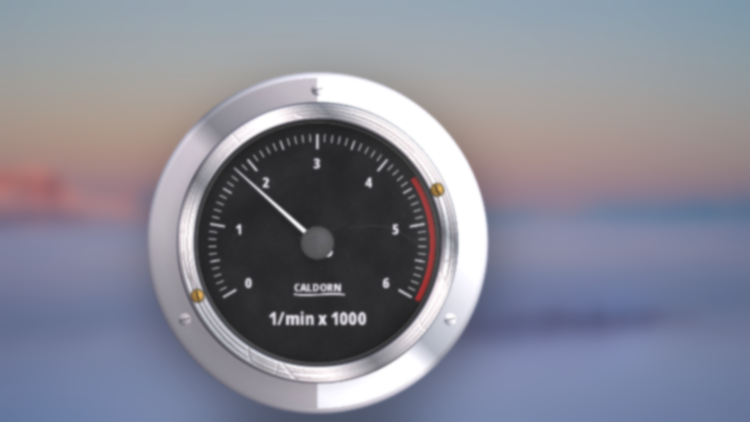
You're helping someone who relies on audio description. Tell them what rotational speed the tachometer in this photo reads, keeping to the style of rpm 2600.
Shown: rpm 1800
